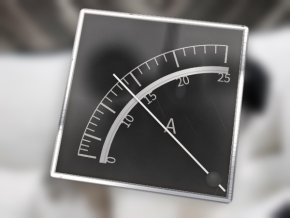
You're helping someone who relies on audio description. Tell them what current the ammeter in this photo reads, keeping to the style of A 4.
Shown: A 13.5
